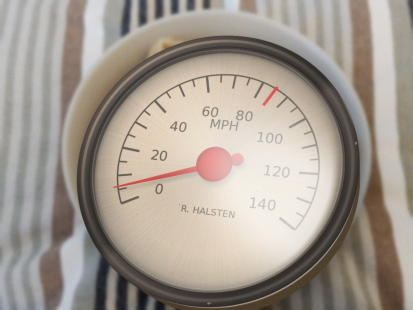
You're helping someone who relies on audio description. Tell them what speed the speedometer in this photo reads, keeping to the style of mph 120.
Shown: mph 5
